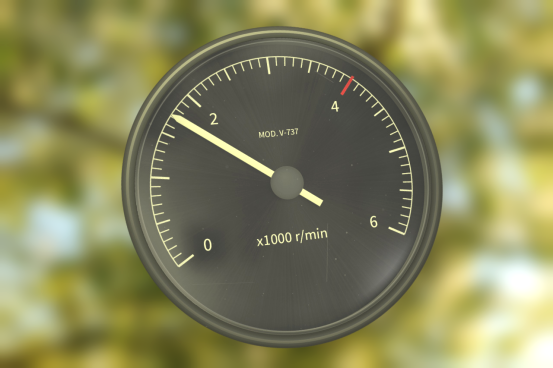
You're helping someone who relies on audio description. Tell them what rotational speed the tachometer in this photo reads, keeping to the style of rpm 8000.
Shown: rpm 1700
